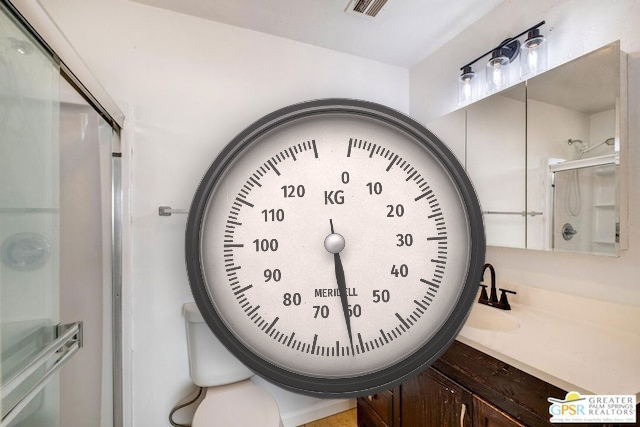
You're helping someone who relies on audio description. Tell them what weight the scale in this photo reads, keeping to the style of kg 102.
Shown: kg 62
